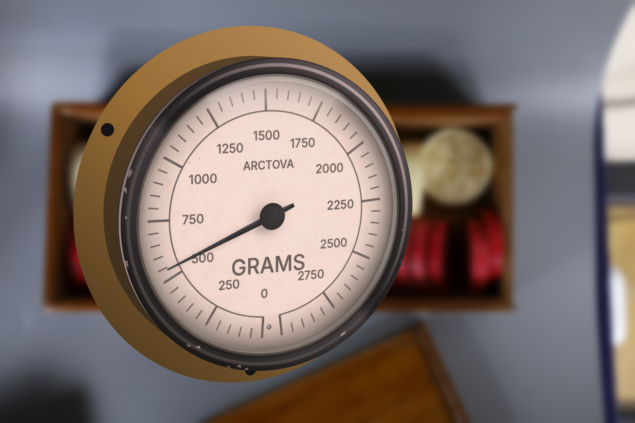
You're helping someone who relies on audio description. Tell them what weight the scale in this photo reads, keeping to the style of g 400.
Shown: g 550
